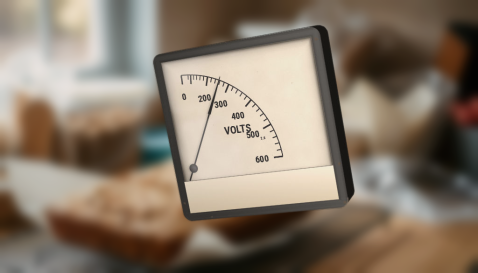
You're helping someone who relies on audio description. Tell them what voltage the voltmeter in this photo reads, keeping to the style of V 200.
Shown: V 260
